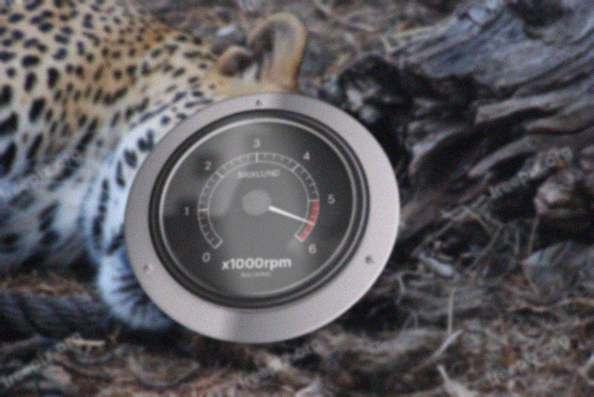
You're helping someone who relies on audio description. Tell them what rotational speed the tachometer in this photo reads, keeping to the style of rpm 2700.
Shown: rpm 5600
